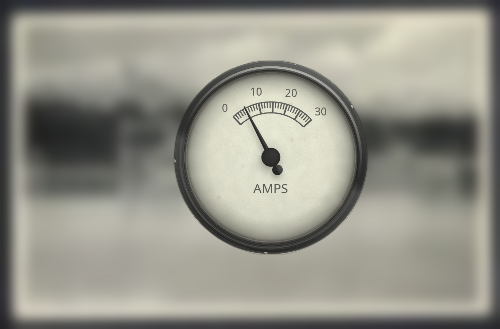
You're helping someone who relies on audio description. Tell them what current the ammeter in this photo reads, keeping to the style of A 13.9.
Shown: A 5
